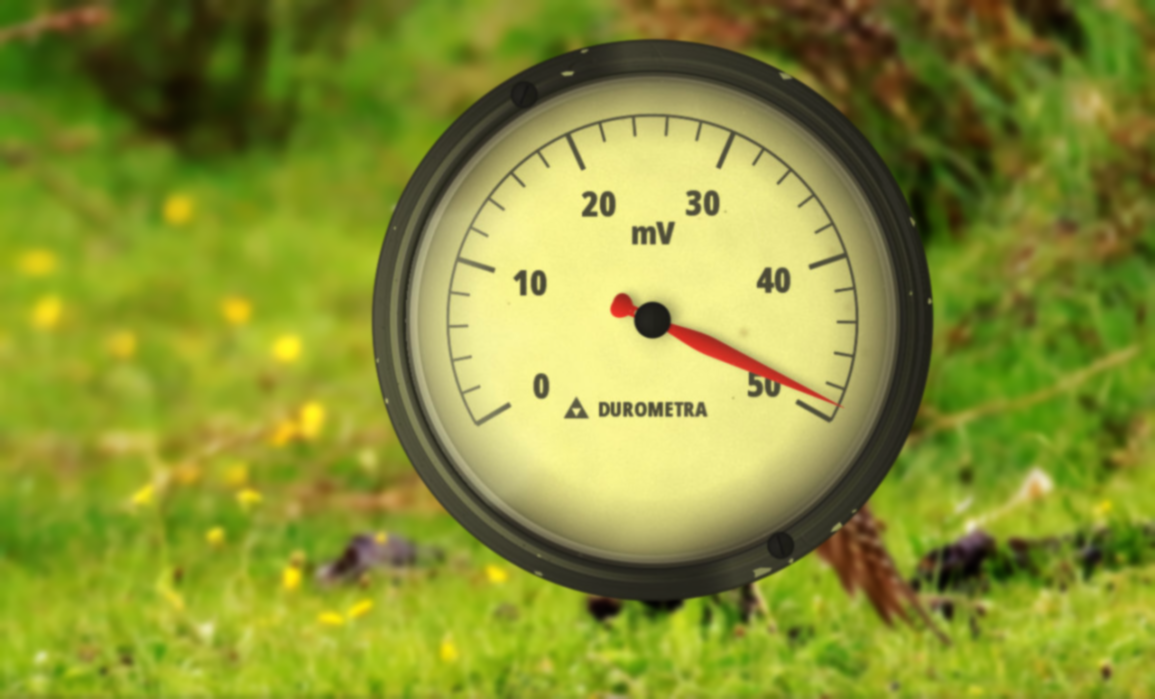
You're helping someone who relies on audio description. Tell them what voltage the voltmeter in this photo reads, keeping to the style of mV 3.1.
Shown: mV 49
